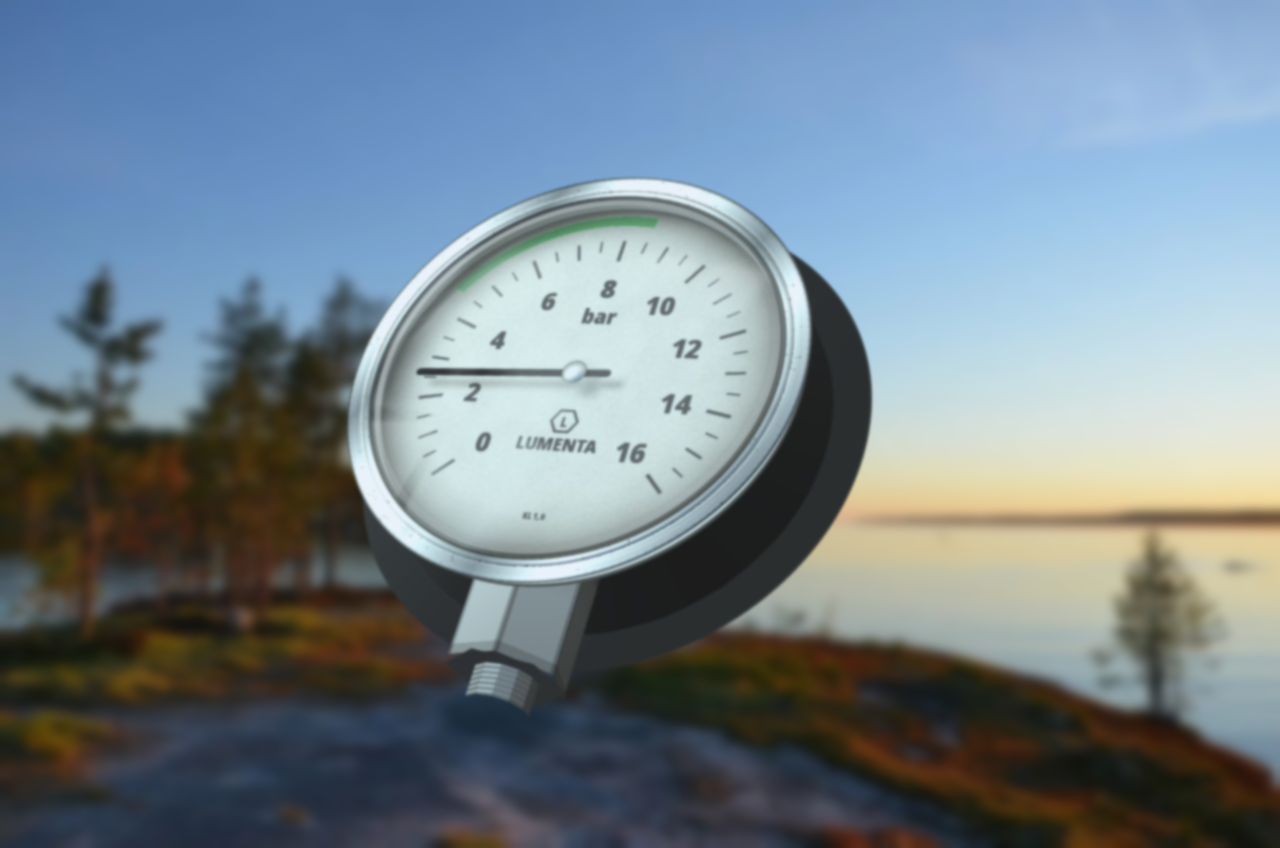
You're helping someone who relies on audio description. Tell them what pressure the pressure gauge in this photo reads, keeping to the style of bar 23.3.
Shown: bar 2.5
